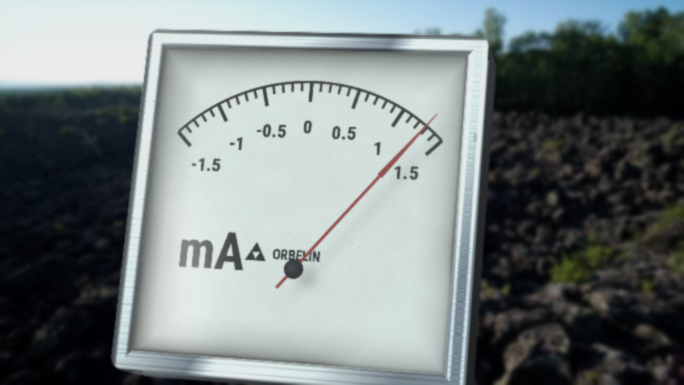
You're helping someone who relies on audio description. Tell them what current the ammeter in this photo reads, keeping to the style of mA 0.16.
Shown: mA 1.3
